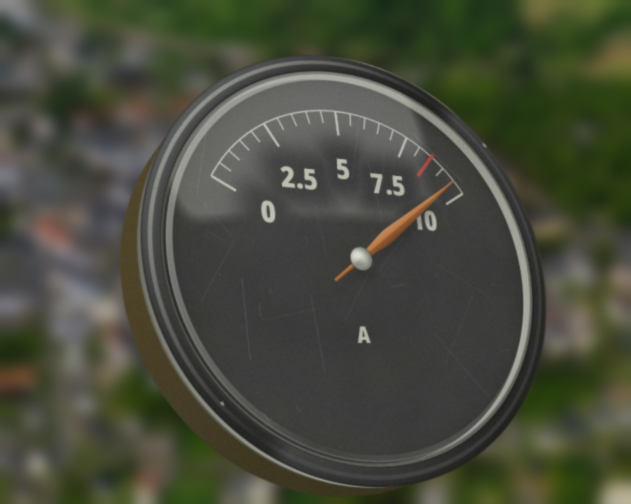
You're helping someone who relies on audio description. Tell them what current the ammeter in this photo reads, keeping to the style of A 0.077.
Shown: A 9.5
